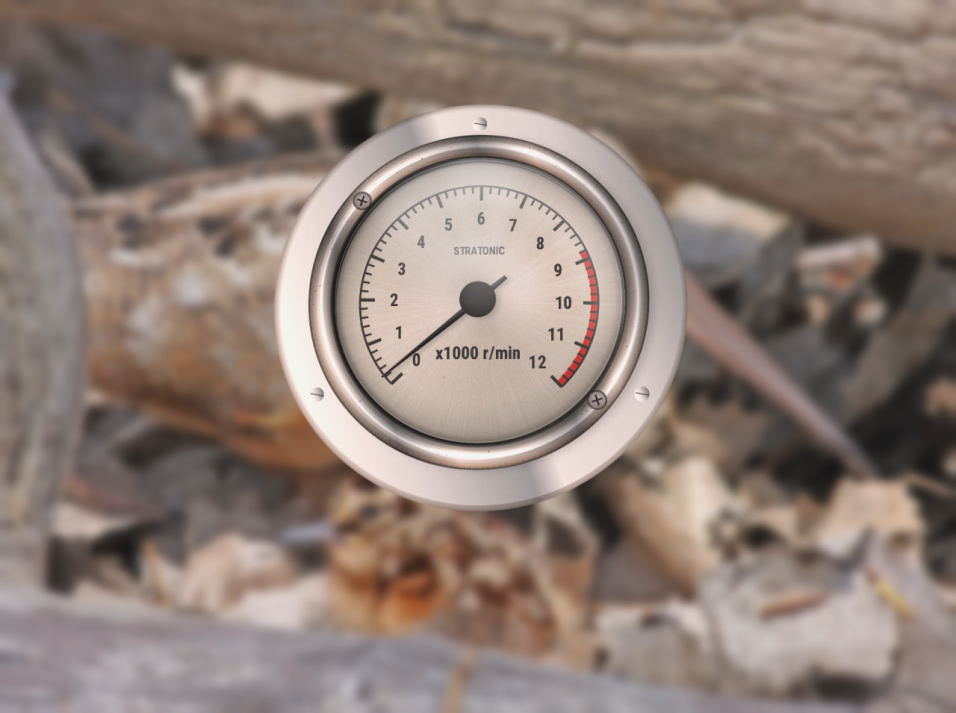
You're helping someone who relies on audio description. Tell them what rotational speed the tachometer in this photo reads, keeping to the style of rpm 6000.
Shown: rpm 200
